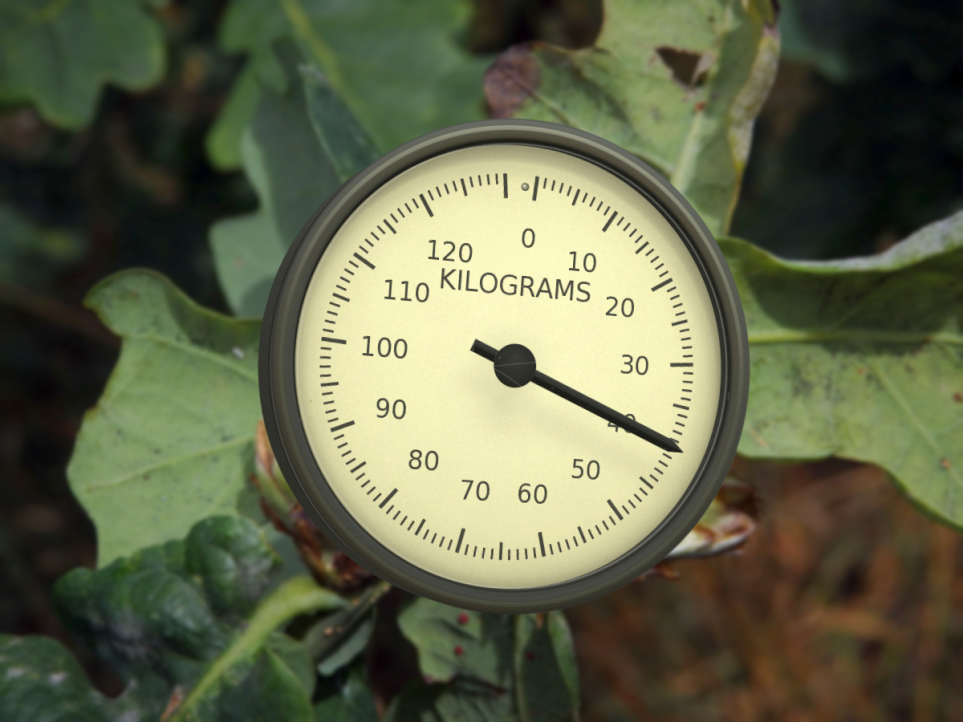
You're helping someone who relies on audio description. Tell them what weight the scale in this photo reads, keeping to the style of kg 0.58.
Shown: kg 40
